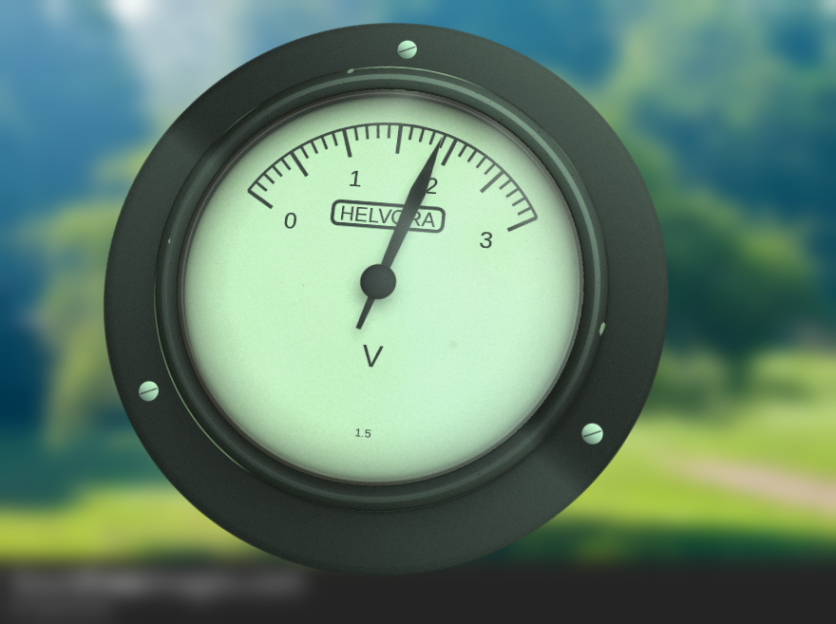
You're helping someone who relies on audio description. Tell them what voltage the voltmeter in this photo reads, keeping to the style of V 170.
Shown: V 1.9
